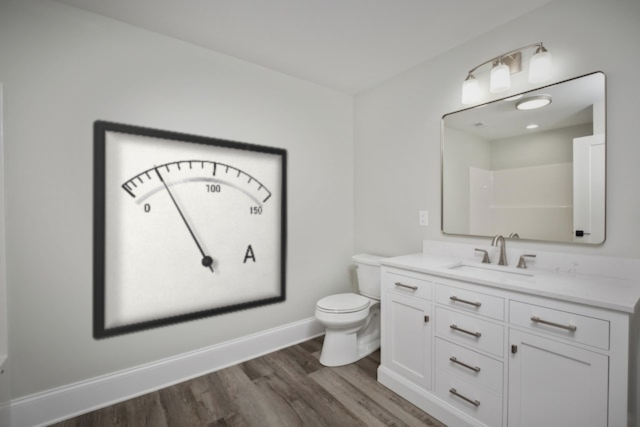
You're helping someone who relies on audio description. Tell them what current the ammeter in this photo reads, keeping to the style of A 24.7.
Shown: A 50
